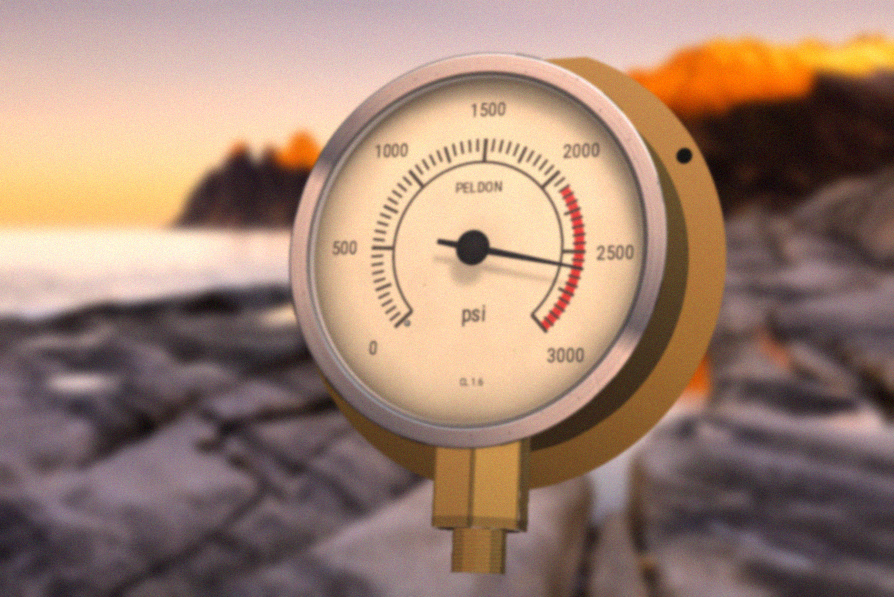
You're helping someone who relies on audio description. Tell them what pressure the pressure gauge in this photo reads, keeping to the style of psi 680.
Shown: psi 2600
